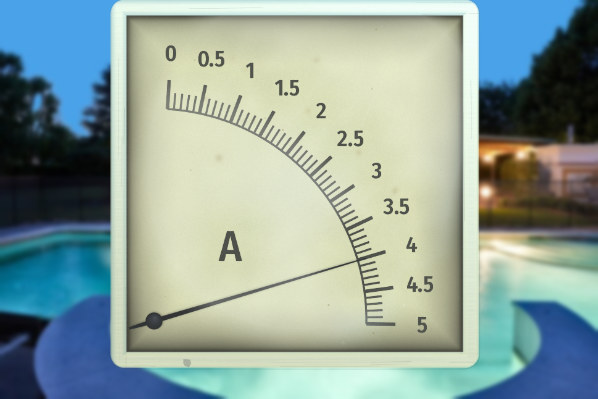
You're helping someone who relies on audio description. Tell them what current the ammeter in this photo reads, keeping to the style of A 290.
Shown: A 4
